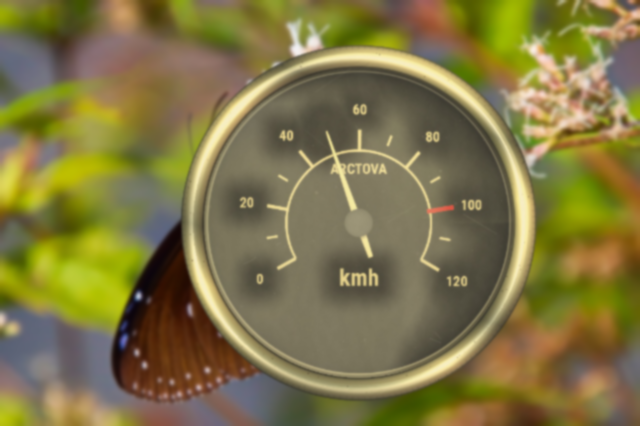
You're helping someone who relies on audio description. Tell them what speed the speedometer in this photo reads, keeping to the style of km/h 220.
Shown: km/h 50
